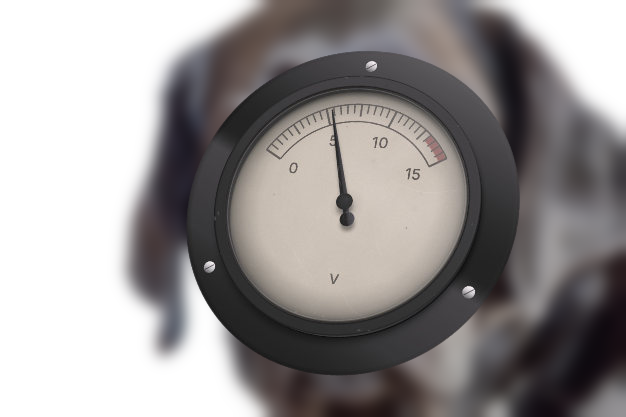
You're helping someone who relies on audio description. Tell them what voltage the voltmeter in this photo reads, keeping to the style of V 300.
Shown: V 5.5
